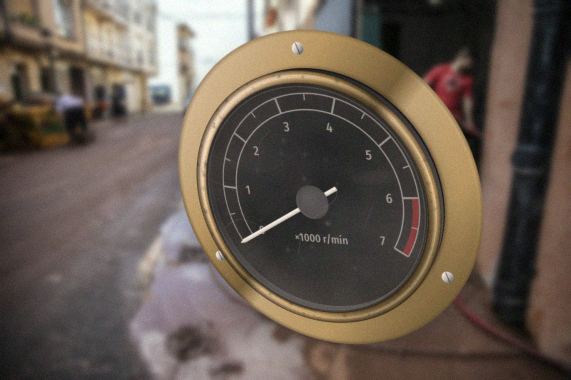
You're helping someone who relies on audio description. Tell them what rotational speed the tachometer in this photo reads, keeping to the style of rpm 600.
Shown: rpm 0
